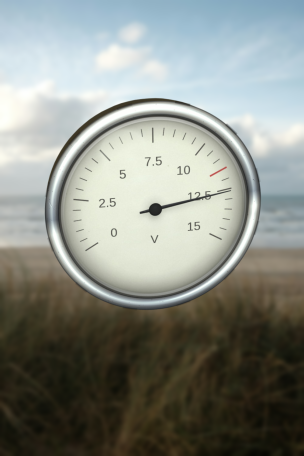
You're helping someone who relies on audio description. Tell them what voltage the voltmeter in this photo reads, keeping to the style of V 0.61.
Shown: V 12.5
